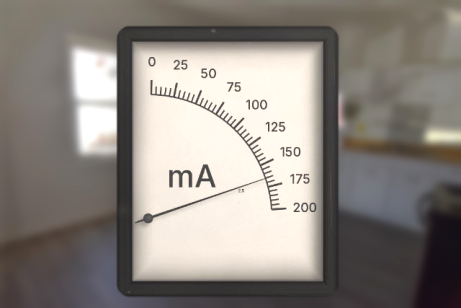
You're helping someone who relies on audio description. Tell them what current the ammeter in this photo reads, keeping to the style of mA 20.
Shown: mA 165
